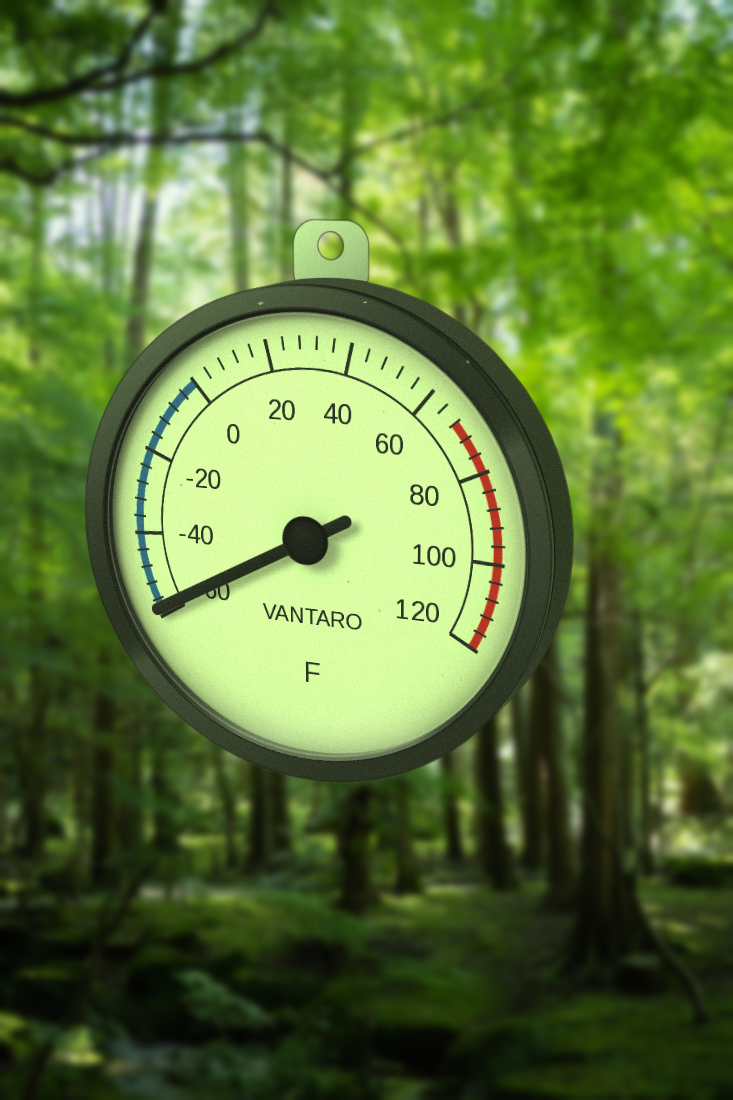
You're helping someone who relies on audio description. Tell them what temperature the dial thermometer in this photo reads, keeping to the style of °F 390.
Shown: °F -58
